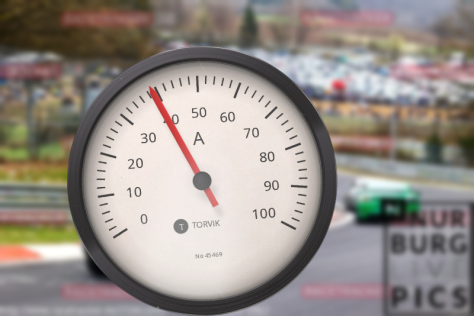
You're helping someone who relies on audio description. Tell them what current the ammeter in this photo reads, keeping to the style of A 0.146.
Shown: A 39
